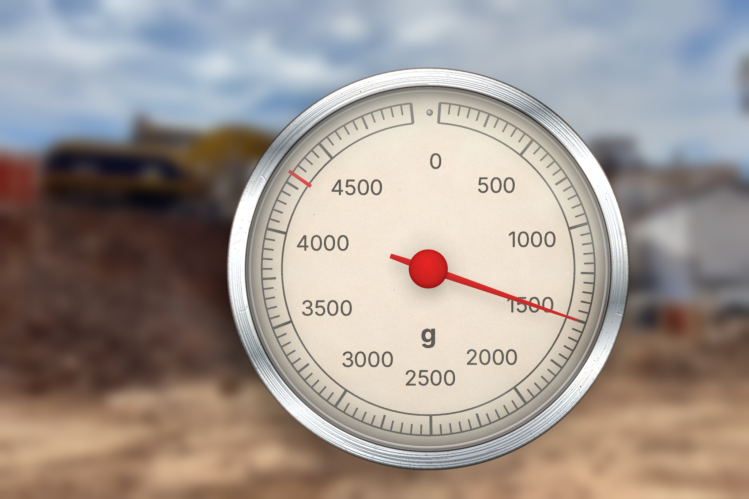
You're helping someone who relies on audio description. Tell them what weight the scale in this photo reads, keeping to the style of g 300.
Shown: g 1500
